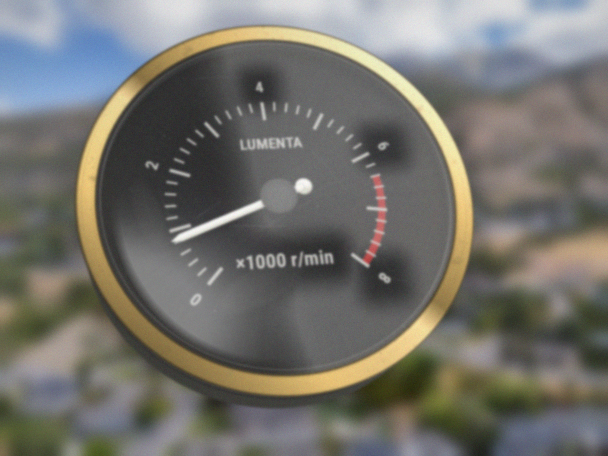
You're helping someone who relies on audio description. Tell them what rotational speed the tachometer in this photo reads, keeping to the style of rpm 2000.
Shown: rpm 800
